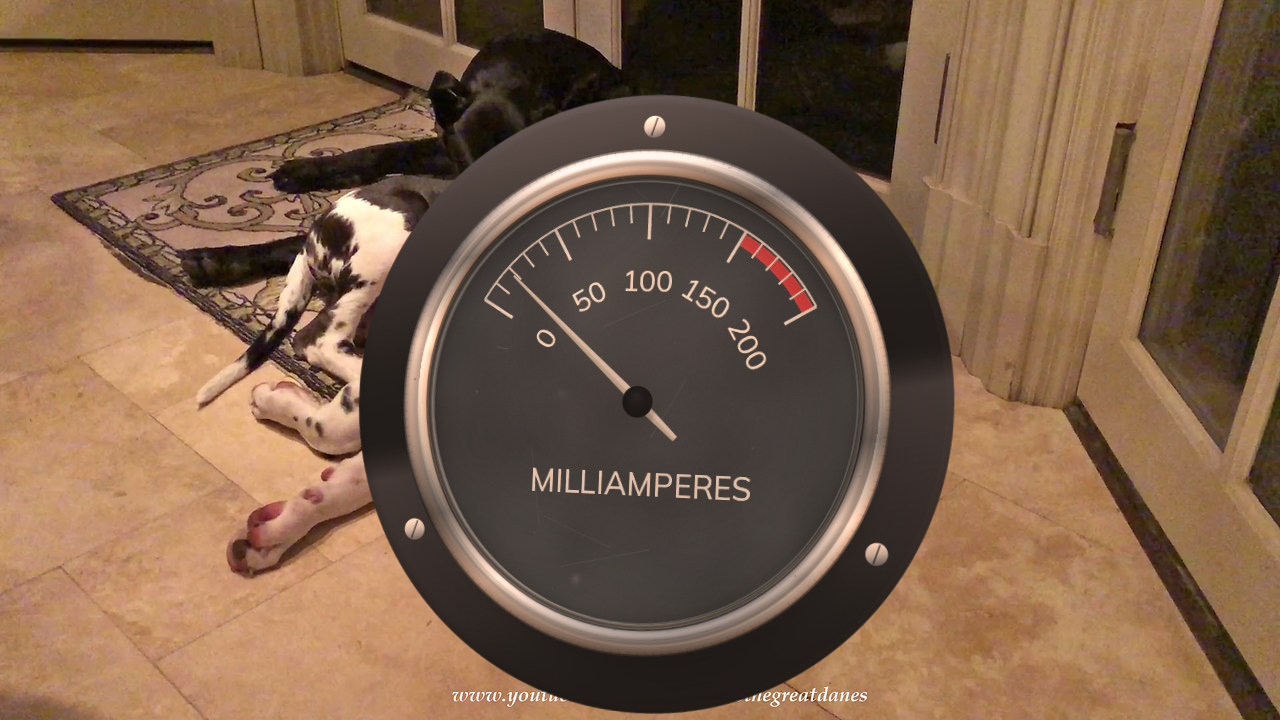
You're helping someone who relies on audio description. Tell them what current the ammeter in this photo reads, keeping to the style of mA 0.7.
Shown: mA 20
